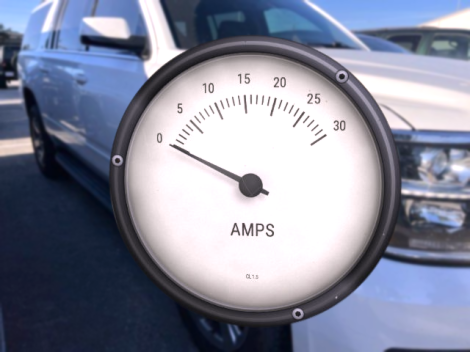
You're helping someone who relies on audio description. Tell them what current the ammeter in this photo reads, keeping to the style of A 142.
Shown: A 0
